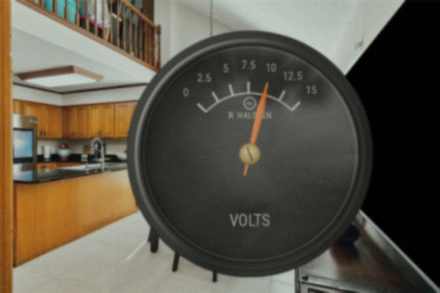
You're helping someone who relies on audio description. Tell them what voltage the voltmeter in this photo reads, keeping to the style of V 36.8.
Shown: V 10
